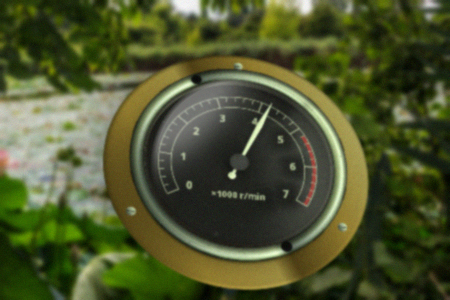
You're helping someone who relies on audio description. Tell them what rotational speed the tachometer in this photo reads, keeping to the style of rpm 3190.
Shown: rpm 4200
